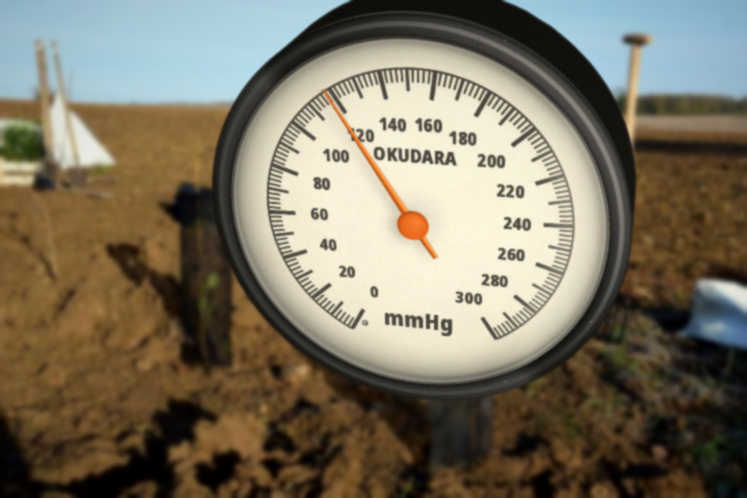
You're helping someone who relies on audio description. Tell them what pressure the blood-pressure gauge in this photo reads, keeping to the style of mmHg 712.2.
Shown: mmHg 120
